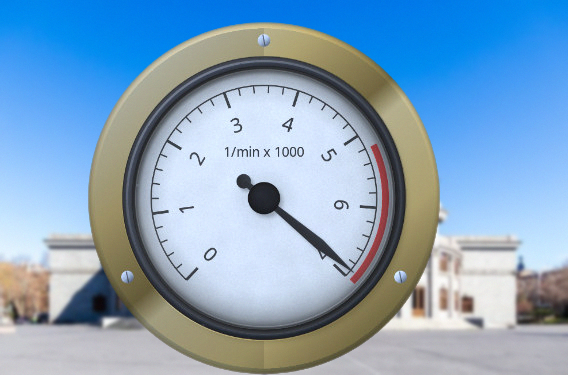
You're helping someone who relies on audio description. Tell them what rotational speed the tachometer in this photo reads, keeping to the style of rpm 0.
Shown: rpm 6900
